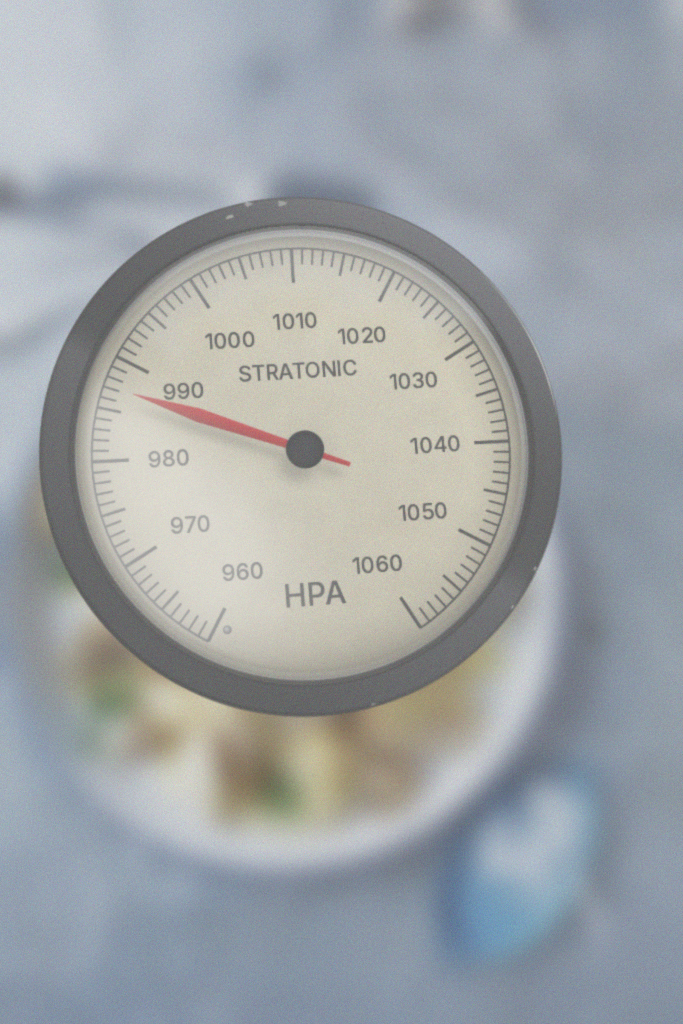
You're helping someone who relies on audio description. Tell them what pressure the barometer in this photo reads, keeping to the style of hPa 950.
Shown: hPa 987
